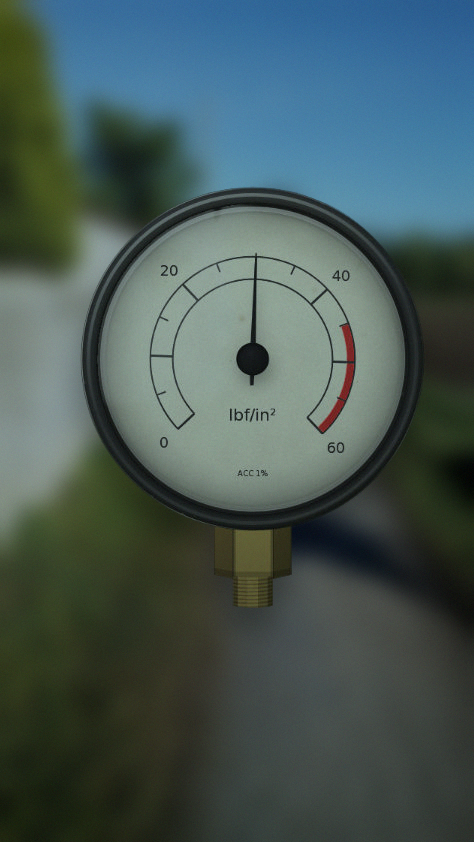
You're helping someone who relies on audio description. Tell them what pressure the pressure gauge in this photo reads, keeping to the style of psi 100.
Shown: psi 30
